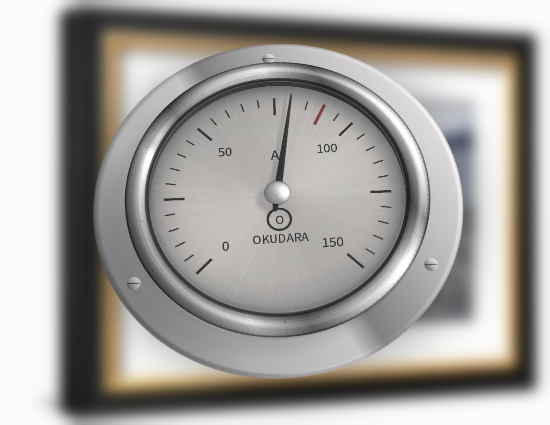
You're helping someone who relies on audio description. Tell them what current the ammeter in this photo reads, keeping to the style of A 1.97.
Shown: A 80
